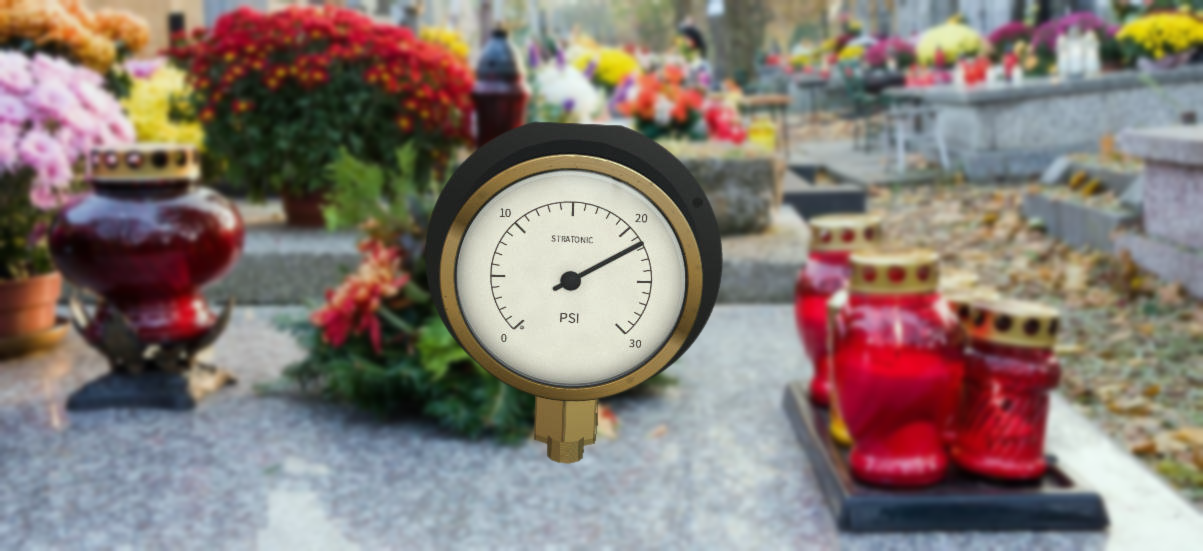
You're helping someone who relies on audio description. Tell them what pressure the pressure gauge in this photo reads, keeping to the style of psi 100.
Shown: psi 21.5
